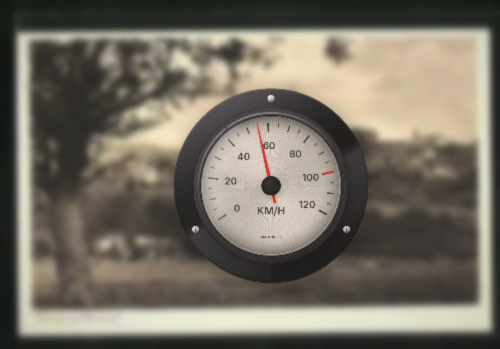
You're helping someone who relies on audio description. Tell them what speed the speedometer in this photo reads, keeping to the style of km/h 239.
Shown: km/h 55
